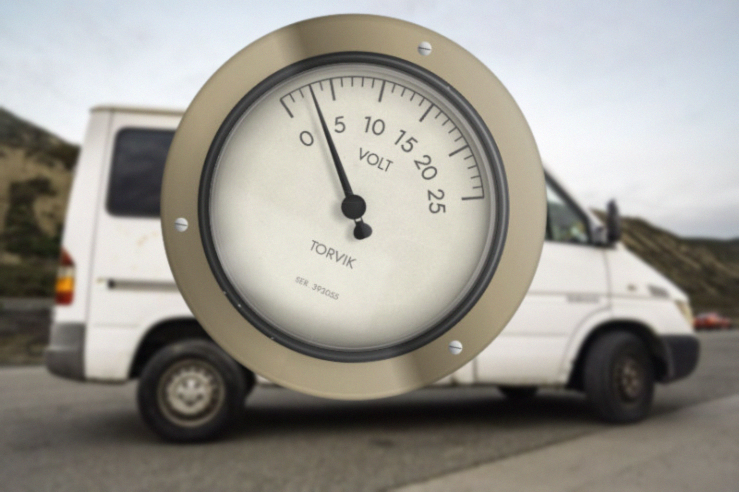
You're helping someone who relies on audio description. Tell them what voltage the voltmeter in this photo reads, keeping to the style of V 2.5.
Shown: V 3
